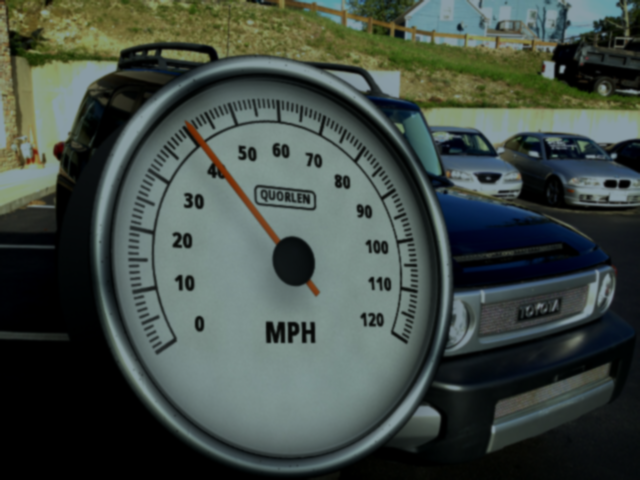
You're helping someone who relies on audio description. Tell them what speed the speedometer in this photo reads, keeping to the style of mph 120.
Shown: mph 40
